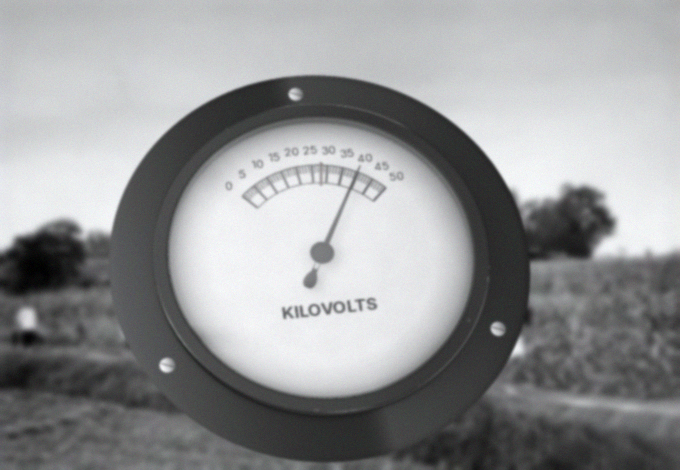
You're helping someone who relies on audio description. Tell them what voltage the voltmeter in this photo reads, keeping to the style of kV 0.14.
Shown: kV 40
